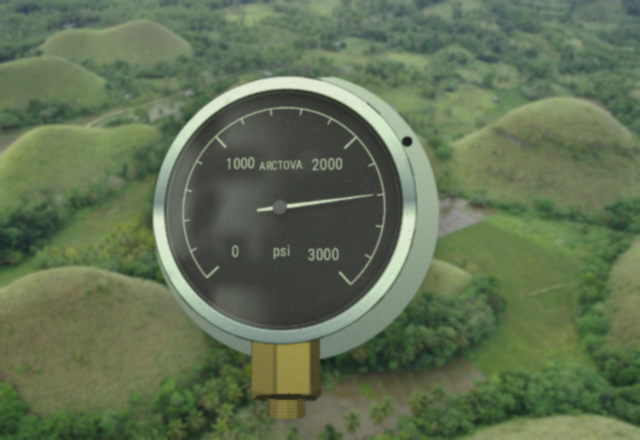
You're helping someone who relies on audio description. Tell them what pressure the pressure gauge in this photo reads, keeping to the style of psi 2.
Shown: psi 2400
